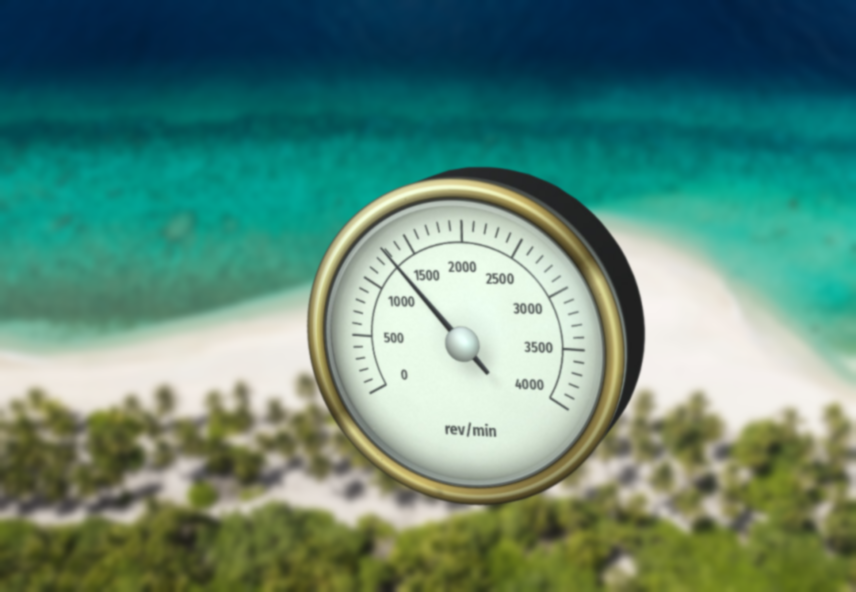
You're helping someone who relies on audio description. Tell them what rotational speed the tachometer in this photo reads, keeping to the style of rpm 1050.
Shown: rpm 1300
